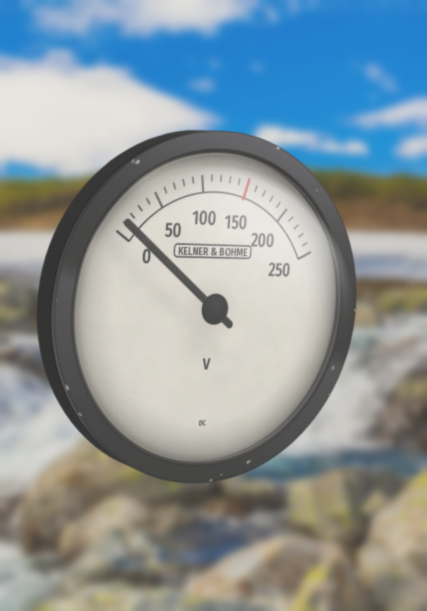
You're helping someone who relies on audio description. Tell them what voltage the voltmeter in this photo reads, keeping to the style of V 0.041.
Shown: V 10
